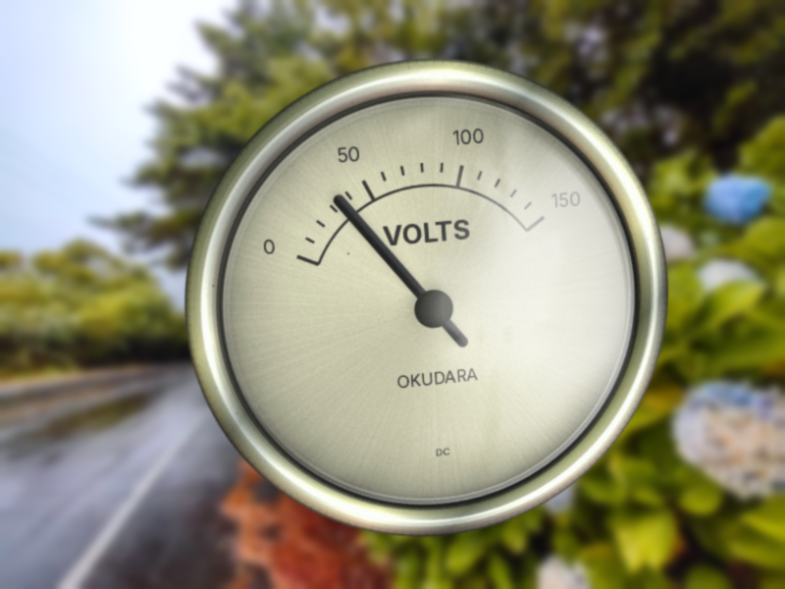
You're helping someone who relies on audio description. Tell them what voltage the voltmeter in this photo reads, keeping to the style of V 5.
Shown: V 35
